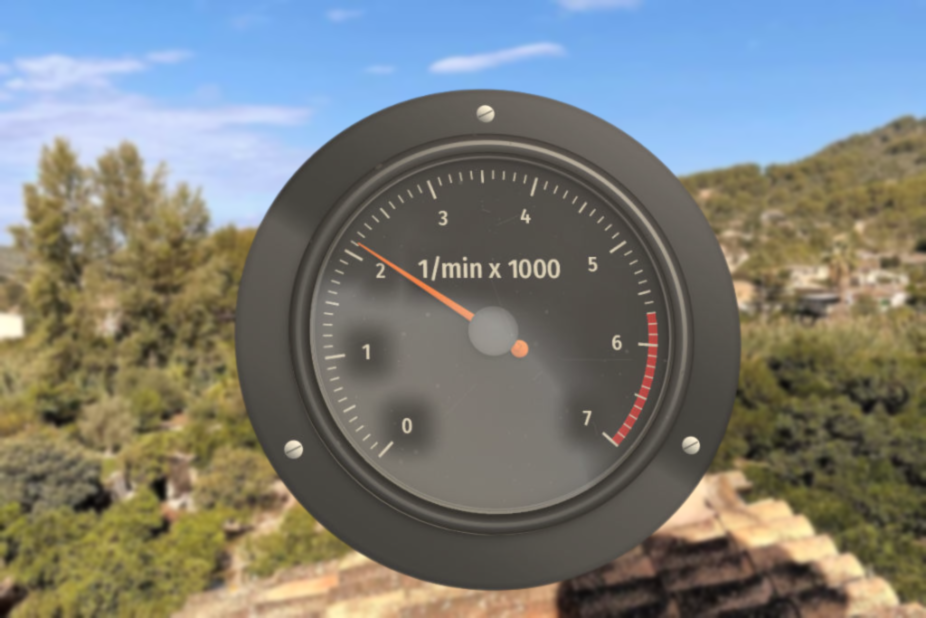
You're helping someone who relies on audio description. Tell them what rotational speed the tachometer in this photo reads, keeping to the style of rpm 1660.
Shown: rpm 2100
